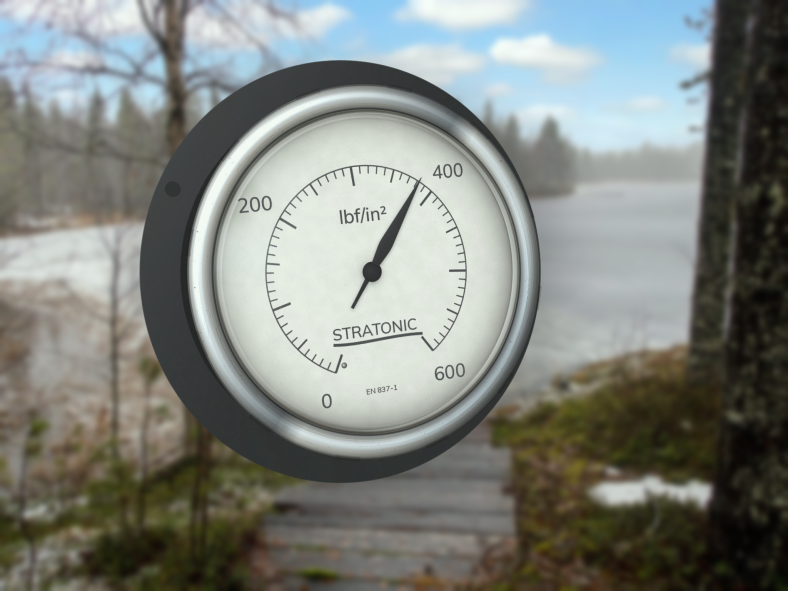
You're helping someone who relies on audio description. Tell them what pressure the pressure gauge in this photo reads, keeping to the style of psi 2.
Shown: psi 380
